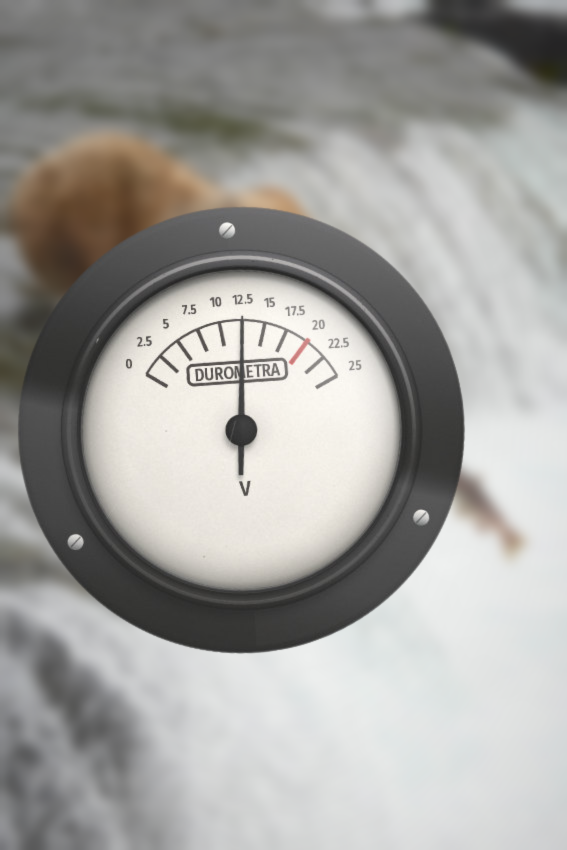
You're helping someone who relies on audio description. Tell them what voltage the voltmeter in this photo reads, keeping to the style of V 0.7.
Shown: V 12.5
